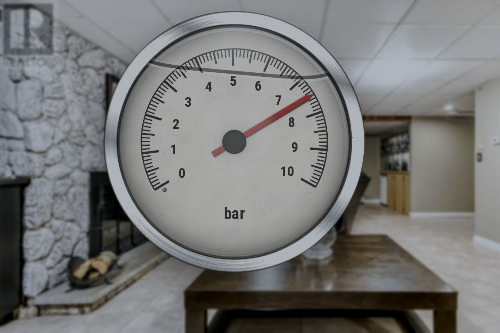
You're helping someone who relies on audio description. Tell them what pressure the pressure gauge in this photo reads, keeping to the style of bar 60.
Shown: bar 7.5
